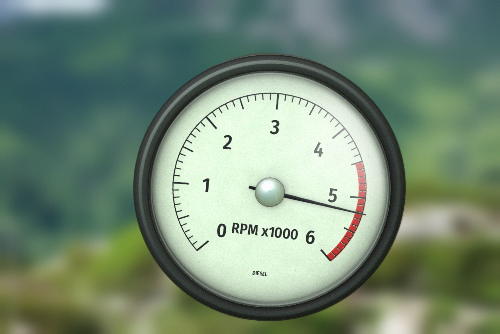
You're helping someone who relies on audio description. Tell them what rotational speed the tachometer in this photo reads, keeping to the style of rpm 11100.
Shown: rpm 5200
